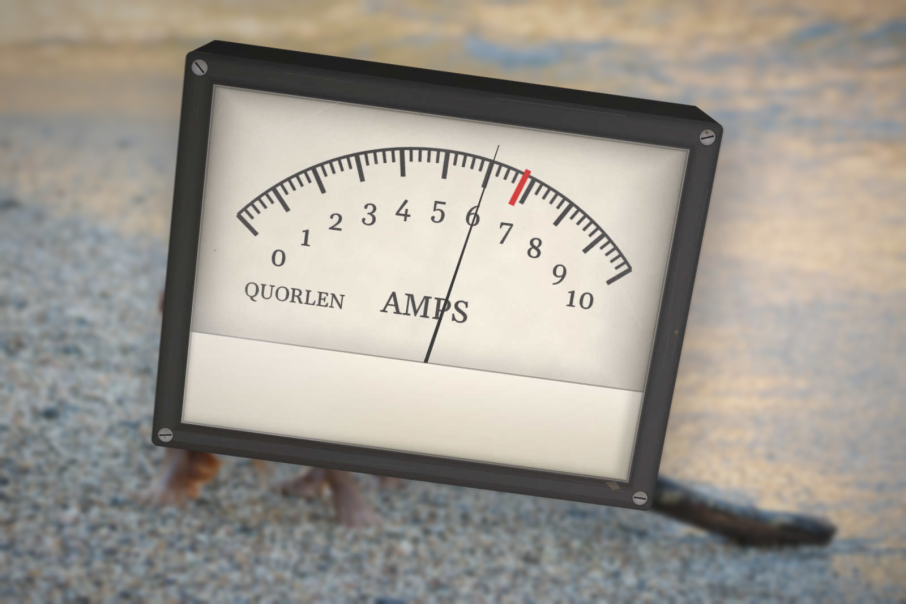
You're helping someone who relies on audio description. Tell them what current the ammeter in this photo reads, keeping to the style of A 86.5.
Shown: A 6
